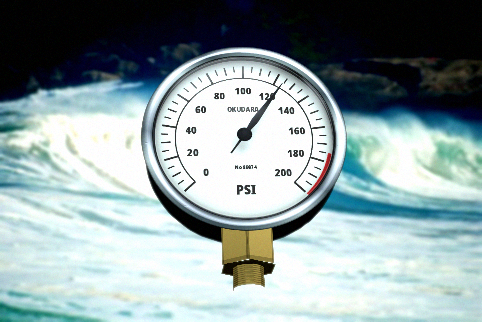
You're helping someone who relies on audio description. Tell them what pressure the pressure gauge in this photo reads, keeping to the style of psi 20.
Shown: psi 125
